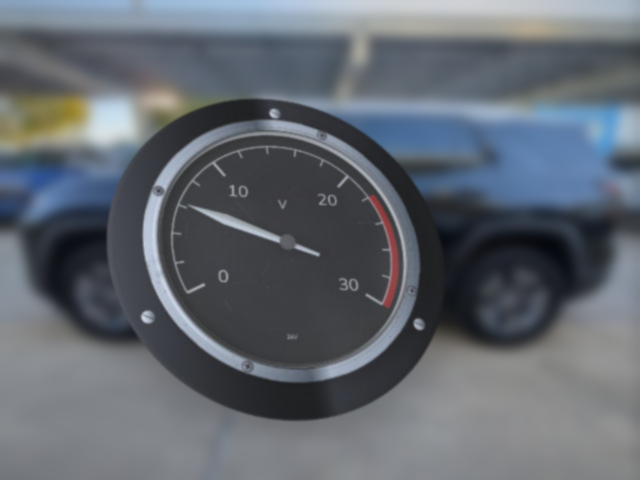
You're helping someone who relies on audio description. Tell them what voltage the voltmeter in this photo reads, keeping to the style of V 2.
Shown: V 6
